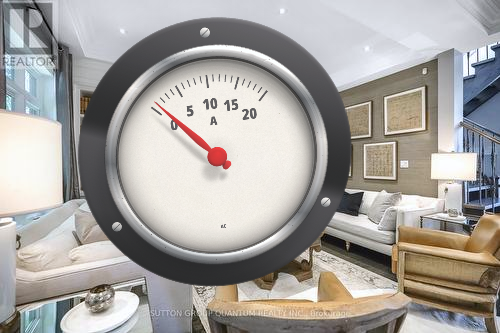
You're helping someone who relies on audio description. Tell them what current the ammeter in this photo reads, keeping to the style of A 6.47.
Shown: A 1
